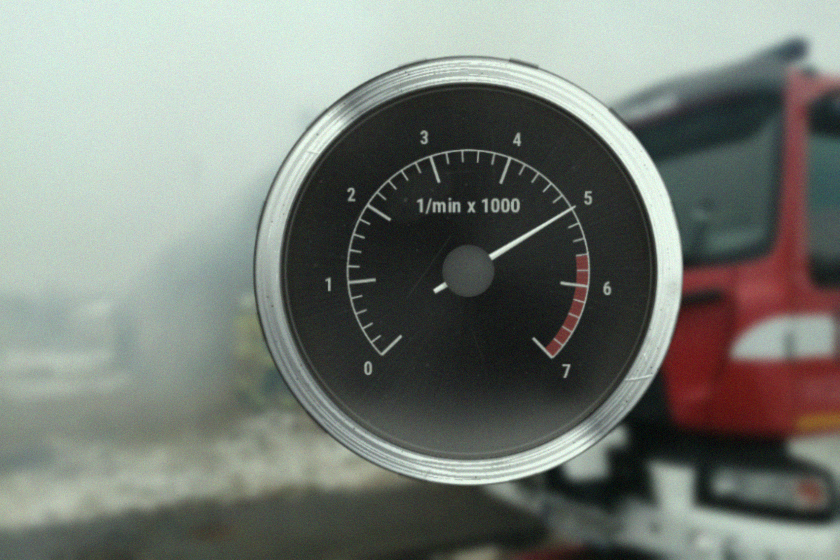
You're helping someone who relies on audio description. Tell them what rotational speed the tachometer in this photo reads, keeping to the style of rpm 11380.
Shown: rpm 5000
